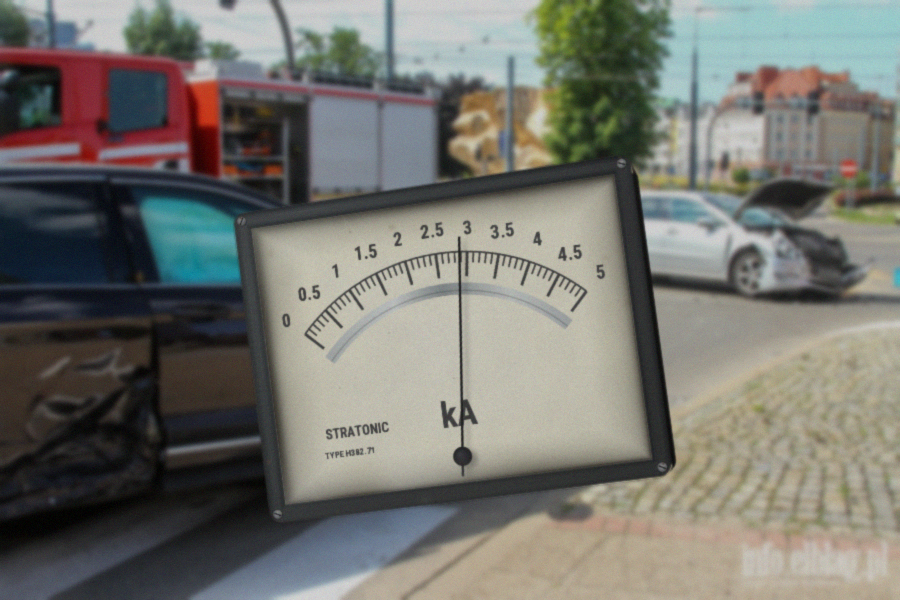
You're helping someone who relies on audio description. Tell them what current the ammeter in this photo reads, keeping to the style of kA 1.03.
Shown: kA 2.9
